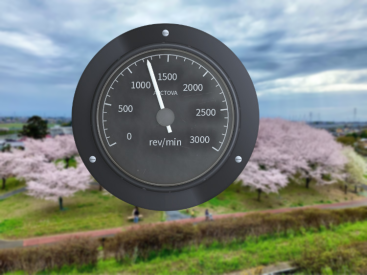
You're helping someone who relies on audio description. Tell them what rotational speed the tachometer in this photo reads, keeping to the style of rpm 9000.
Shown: rpm 1250
